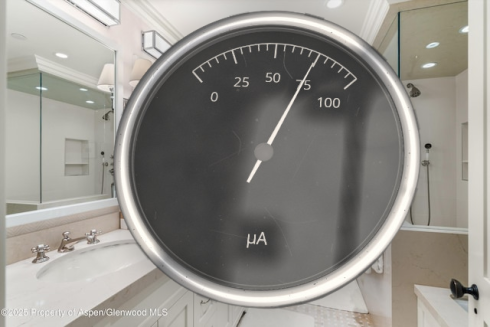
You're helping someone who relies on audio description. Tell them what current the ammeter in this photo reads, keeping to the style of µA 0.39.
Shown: µA 75
